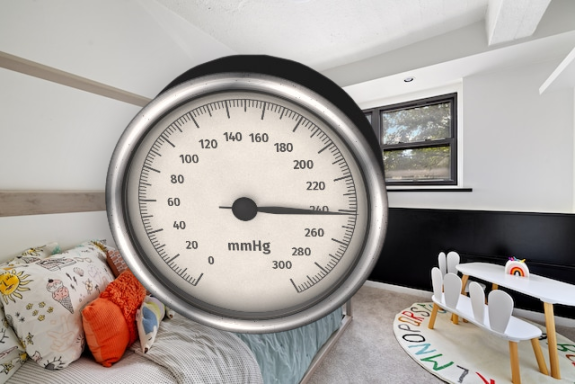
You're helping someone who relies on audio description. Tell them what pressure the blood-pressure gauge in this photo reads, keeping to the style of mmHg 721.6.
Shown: mmHg 240
